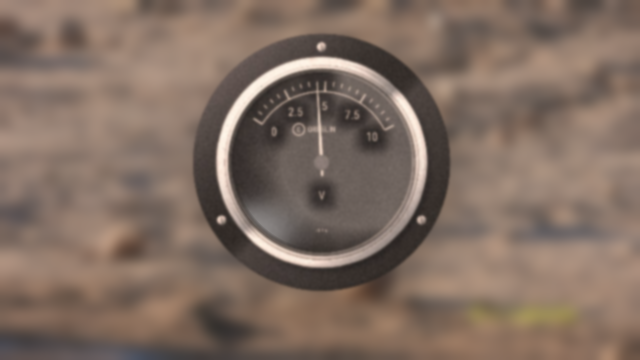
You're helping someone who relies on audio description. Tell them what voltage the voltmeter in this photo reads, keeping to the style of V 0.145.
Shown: V 4.5
